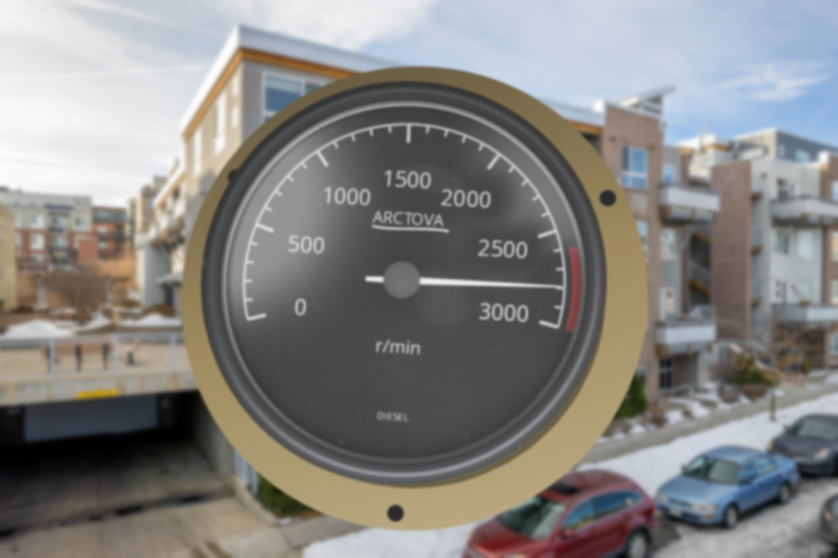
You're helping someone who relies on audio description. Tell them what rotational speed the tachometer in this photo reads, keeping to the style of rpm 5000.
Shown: rpm 2800
